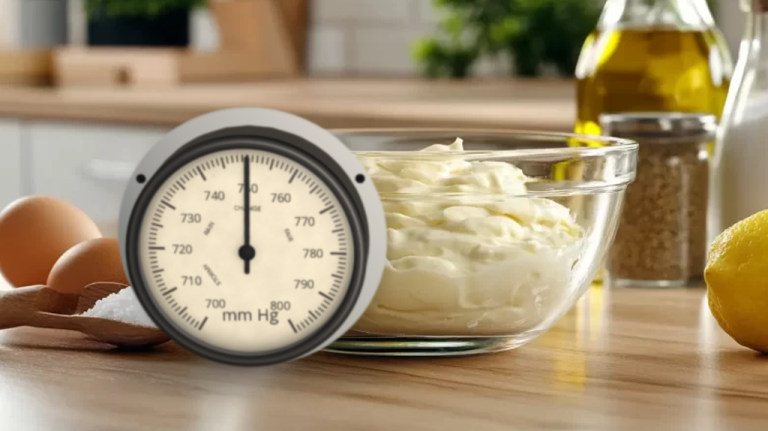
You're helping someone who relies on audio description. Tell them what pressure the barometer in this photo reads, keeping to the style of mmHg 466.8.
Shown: mmHg 750
